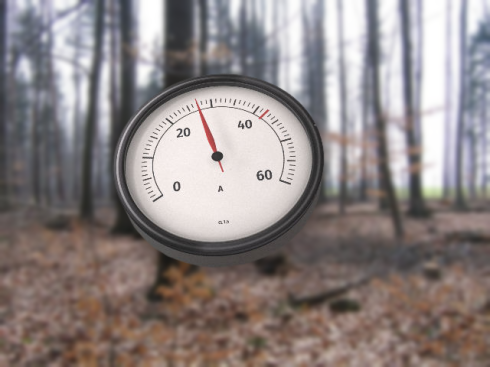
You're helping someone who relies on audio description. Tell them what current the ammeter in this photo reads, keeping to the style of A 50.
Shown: A 27
